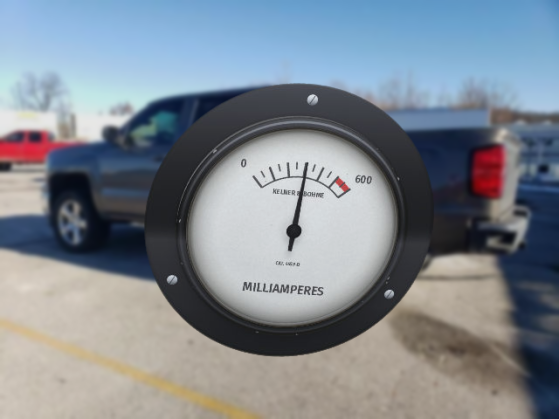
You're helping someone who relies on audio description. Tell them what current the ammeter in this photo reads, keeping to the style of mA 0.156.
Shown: mA 300
